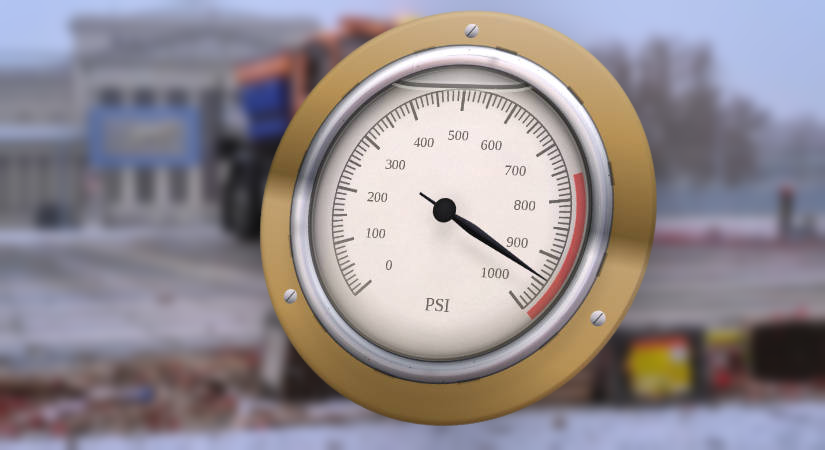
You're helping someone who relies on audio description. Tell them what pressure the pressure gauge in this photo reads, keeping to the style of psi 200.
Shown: psi 940
